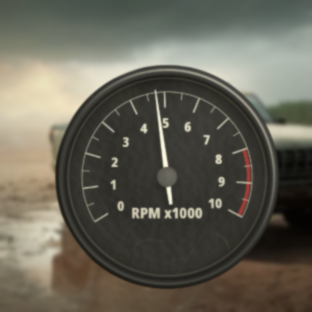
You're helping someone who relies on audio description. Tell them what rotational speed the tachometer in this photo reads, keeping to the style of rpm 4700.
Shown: rpm 4750
